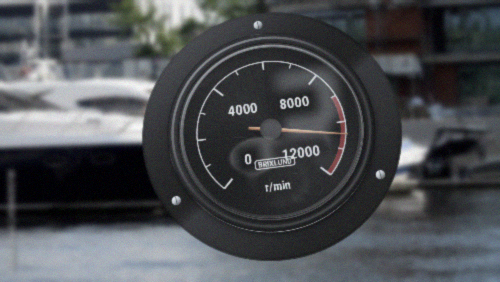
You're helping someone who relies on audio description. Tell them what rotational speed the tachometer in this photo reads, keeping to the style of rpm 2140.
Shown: rpm 10500
